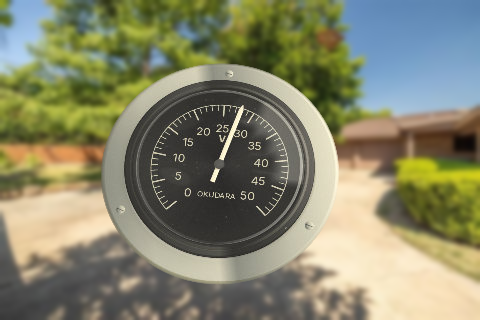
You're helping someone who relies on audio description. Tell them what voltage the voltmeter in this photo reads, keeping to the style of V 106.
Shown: V 28
